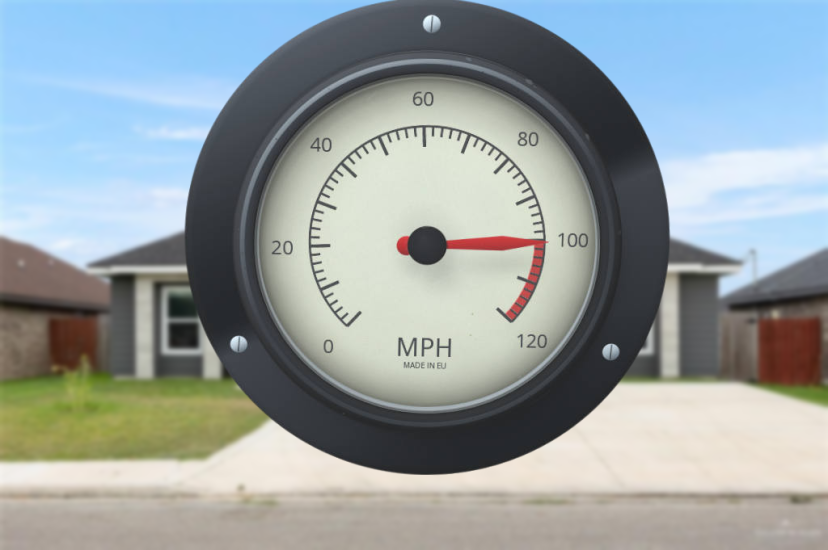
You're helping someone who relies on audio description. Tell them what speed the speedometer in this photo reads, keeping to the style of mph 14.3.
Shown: mph 100
